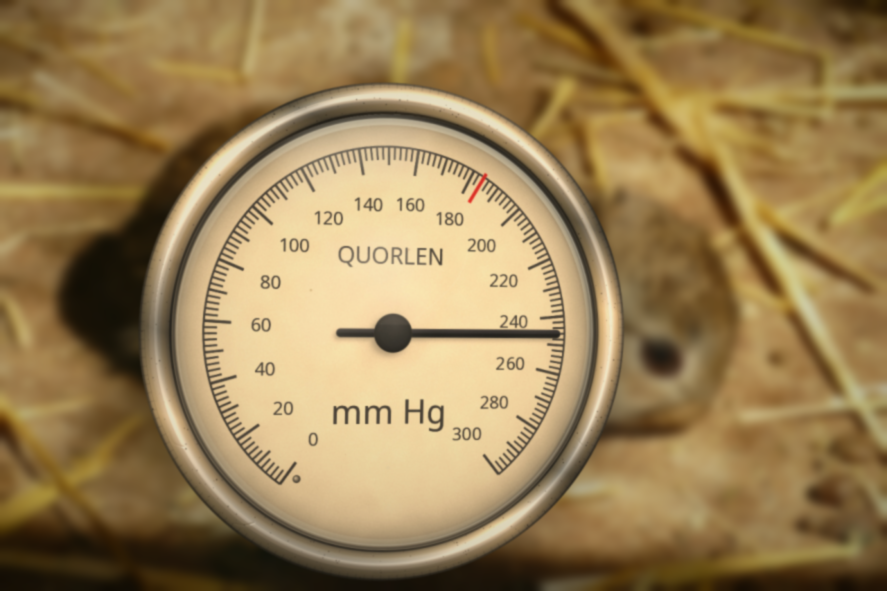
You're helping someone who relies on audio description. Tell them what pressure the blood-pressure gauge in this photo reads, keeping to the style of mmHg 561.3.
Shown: mmHg 246
